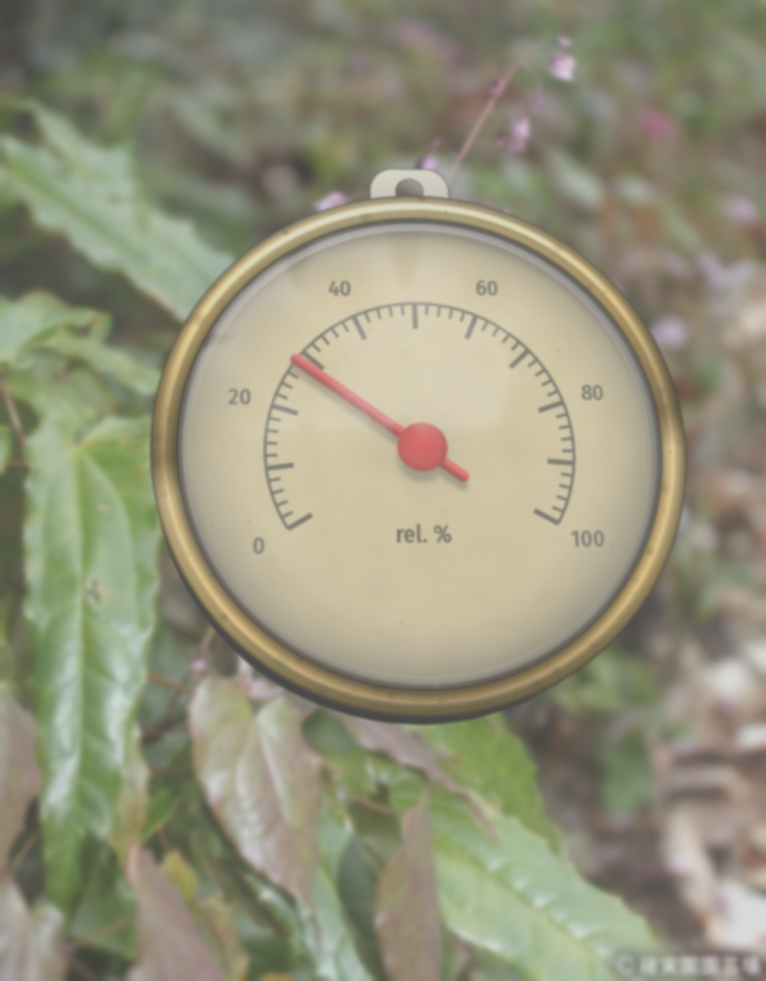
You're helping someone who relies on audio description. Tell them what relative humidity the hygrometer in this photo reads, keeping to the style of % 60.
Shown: % 28
